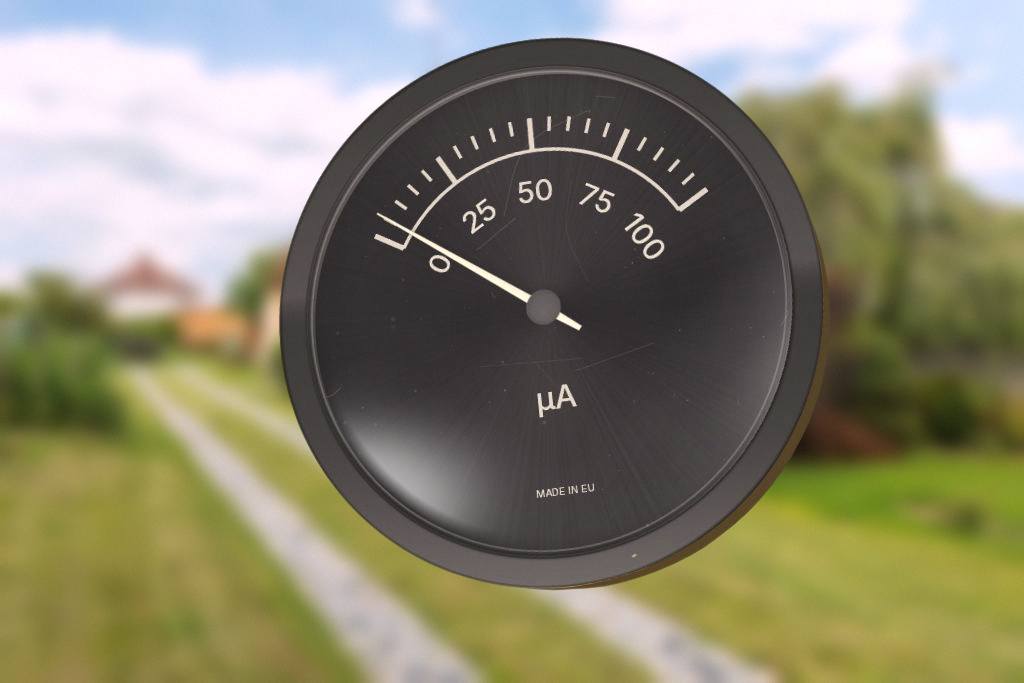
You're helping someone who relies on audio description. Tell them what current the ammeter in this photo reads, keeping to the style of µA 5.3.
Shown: µA 5
